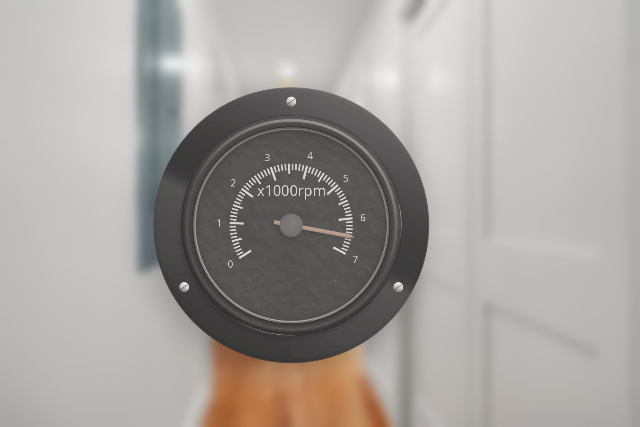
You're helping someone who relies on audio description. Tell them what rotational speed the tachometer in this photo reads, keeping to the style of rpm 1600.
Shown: rpm 6500
